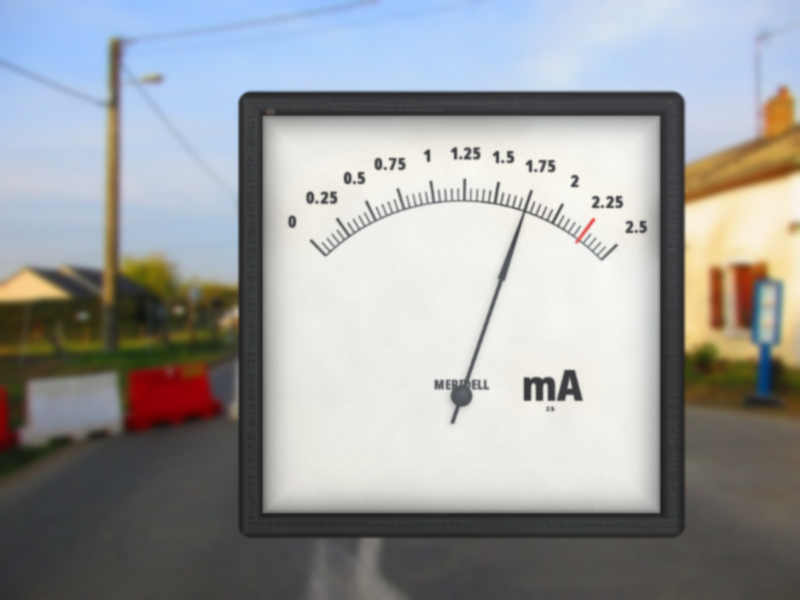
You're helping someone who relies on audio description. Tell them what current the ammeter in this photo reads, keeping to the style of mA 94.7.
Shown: mA 1.75
